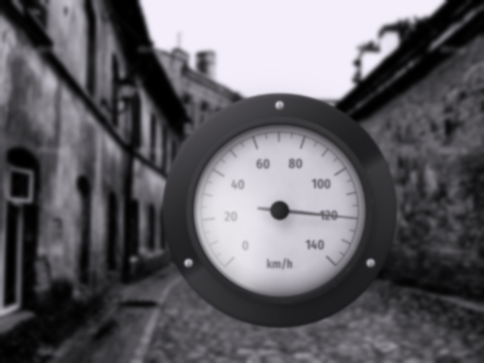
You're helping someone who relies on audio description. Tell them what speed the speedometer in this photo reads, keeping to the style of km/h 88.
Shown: km/h 120
